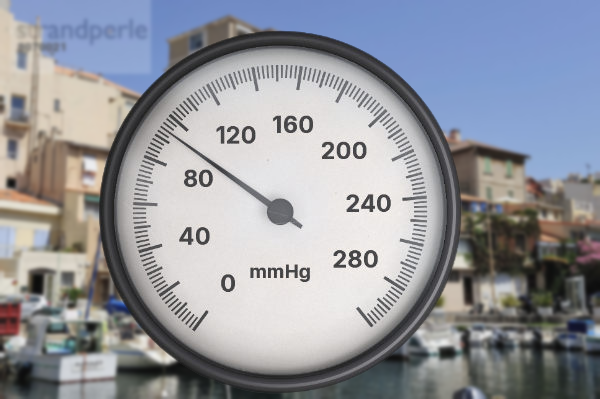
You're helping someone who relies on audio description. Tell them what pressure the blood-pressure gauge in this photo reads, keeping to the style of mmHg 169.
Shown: mmHg 94
